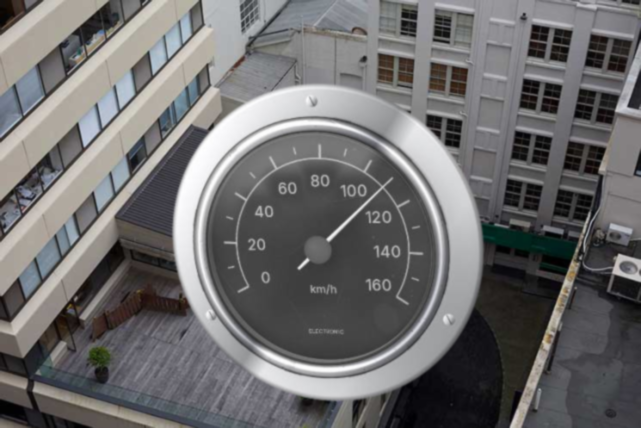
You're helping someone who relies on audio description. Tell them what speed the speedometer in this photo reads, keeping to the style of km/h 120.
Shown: km/h 110
